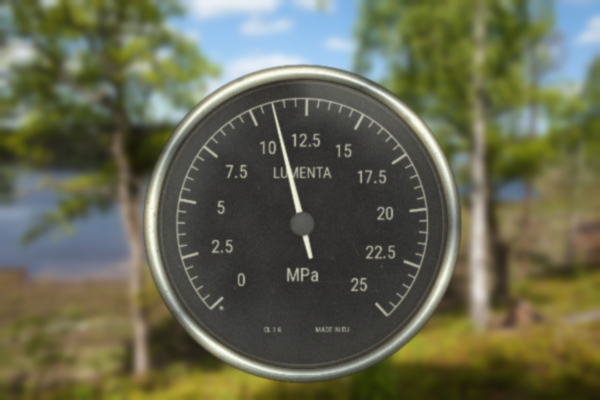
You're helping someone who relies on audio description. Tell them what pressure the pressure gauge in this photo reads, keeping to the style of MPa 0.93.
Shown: MPa 11
